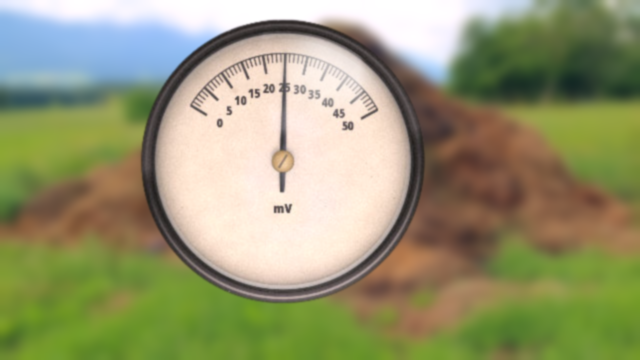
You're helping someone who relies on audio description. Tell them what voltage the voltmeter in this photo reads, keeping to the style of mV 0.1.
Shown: mV 25
